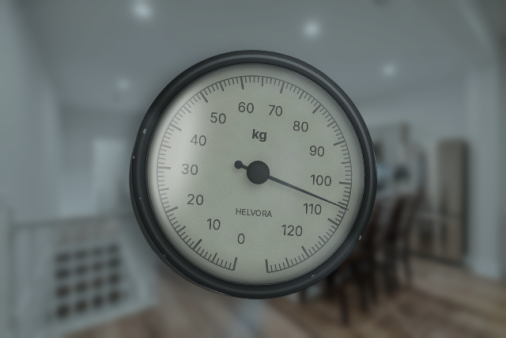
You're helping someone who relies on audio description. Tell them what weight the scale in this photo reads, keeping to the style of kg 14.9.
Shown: kg 106
